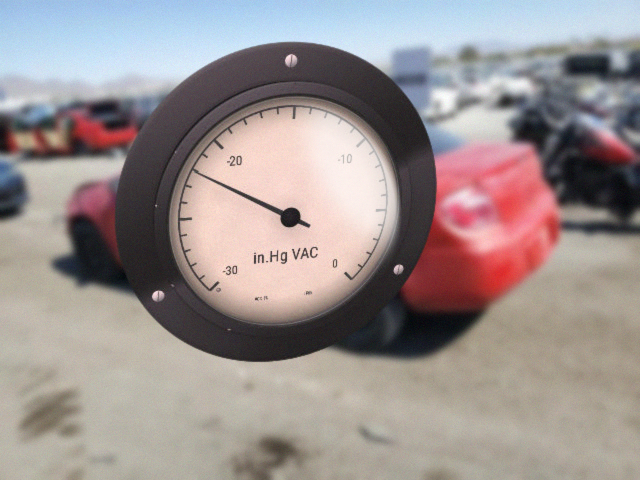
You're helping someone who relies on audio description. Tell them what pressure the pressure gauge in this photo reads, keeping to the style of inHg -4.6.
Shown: inHg -22
